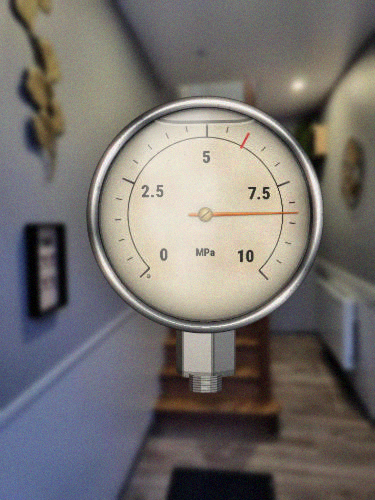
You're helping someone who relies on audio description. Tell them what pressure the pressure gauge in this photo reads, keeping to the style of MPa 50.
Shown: MPa 8.25
